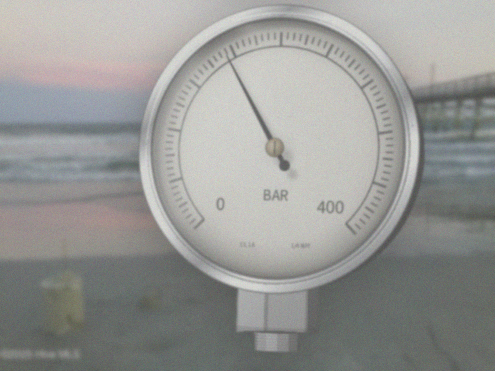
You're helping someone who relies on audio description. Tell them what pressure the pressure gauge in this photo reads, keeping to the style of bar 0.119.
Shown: bar 155
